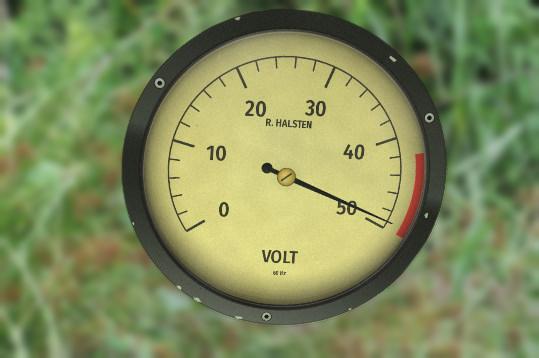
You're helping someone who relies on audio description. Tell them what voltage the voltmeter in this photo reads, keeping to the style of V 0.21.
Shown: V 49
